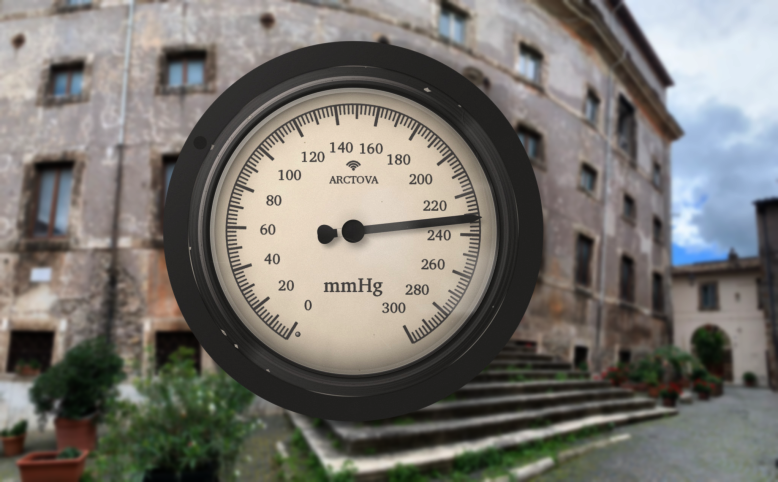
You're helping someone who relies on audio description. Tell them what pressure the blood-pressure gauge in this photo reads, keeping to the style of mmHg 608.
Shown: mmHg 232
